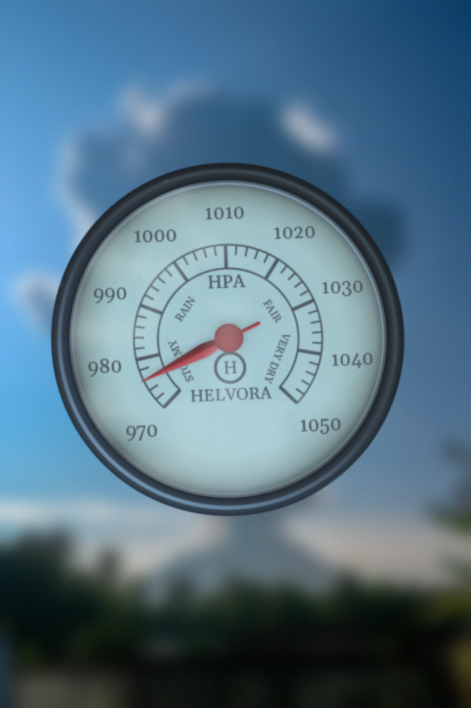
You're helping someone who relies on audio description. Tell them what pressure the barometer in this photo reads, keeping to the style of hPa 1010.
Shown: hPa 976
